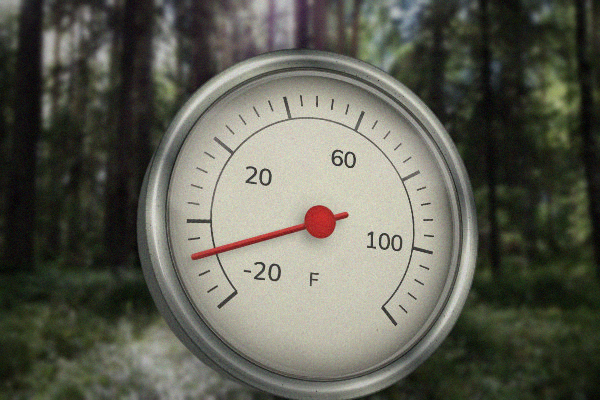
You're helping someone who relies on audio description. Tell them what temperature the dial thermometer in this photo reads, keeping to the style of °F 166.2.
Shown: °F -8
